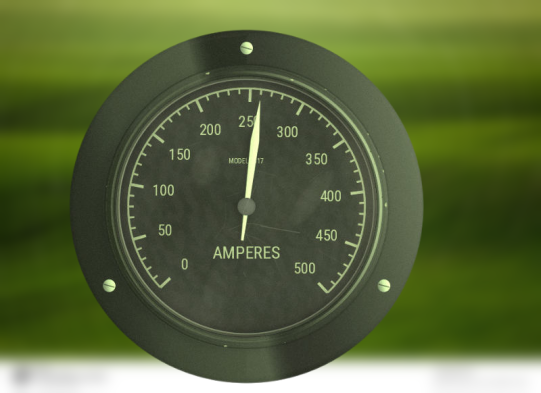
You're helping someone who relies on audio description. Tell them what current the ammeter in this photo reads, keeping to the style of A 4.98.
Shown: A 260
